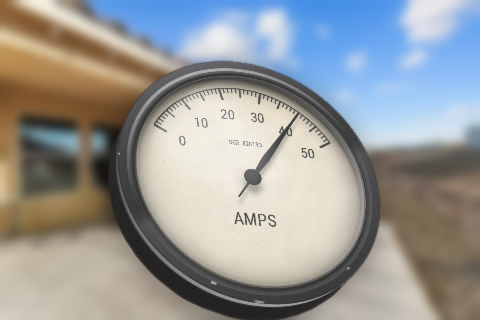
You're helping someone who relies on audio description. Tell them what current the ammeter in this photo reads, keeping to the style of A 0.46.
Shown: A 40
